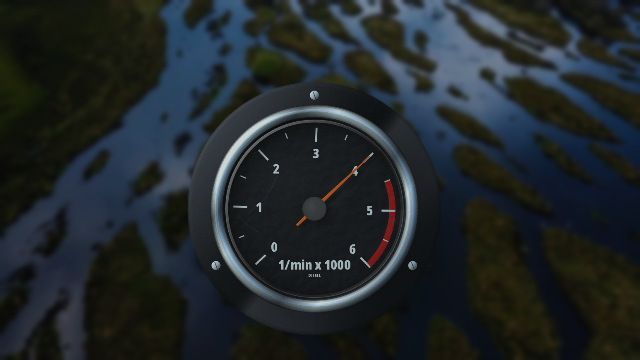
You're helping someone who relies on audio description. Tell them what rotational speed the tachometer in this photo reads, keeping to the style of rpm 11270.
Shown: rpm 4000
